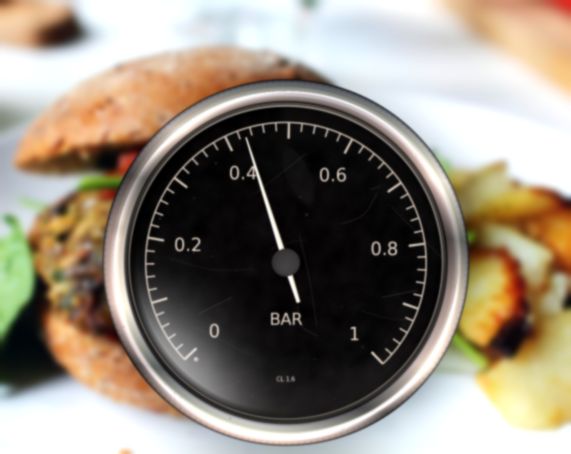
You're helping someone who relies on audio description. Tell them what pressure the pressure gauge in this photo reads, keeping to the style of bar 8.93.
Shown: bar 0.43
